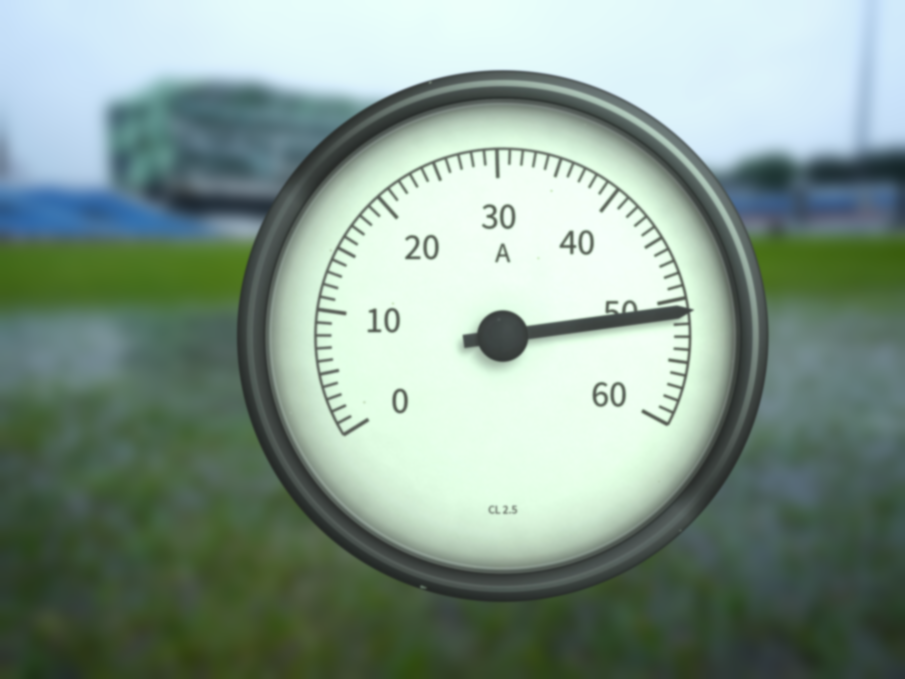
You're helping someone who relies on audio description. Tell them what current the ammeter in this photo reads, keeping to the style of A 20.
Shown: A 51
